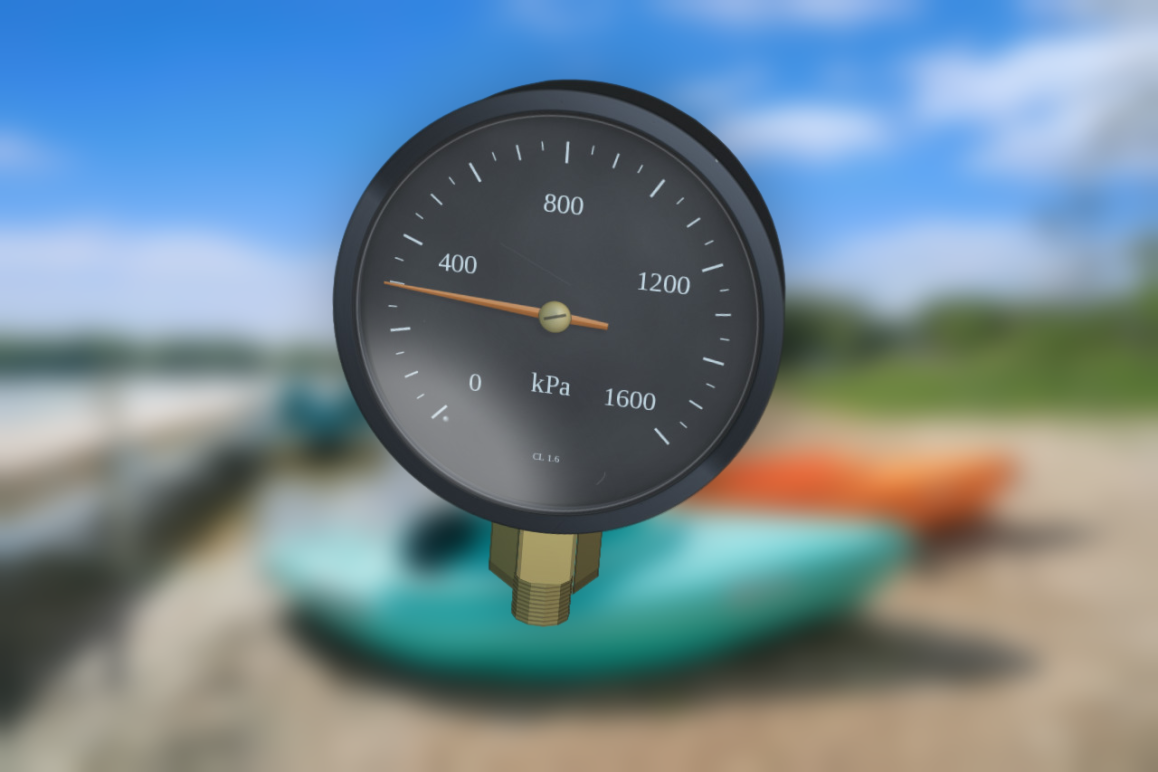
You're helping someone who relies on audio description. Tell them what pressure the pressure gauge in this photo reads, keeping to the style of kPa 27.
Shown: kPa 300
